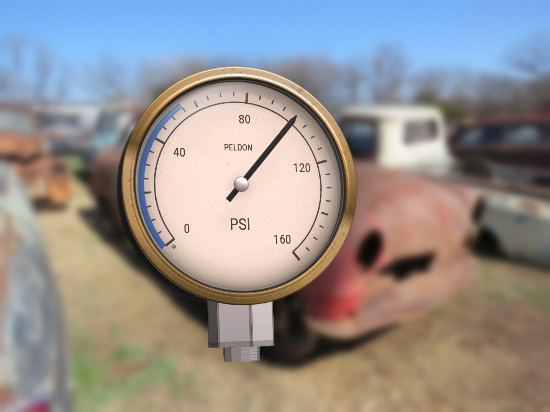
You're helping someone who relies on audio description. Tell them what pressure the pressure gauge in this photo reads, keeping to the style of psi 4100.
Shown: psi 100
